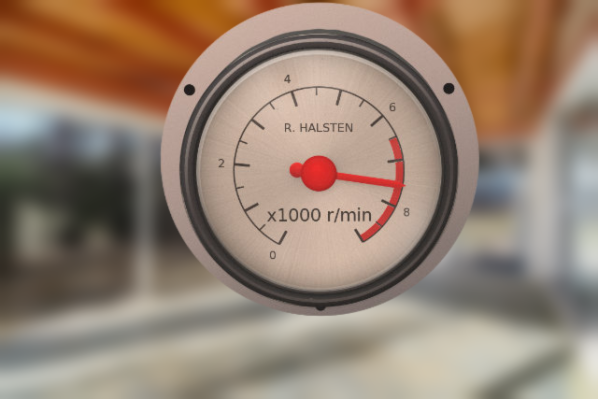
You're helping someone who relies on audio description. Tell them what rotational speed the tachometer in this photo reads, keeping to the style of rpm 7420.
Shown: rpm 7500
